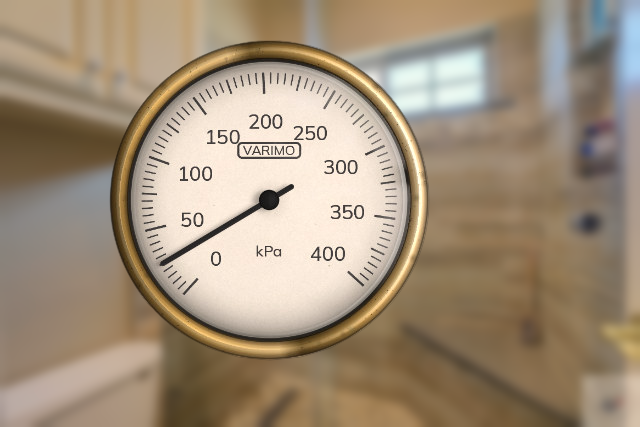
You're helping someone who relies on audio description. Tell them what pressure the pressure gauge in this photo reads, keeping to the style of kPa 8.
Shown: kPa 25
